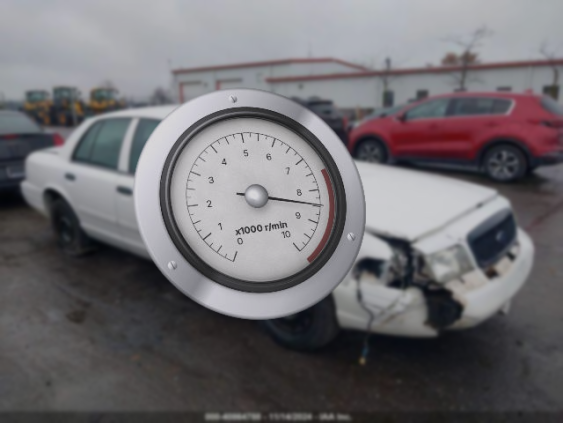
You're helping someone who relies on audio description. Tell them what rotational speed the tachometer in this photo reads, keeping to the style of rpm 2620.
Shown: rpm 8500
